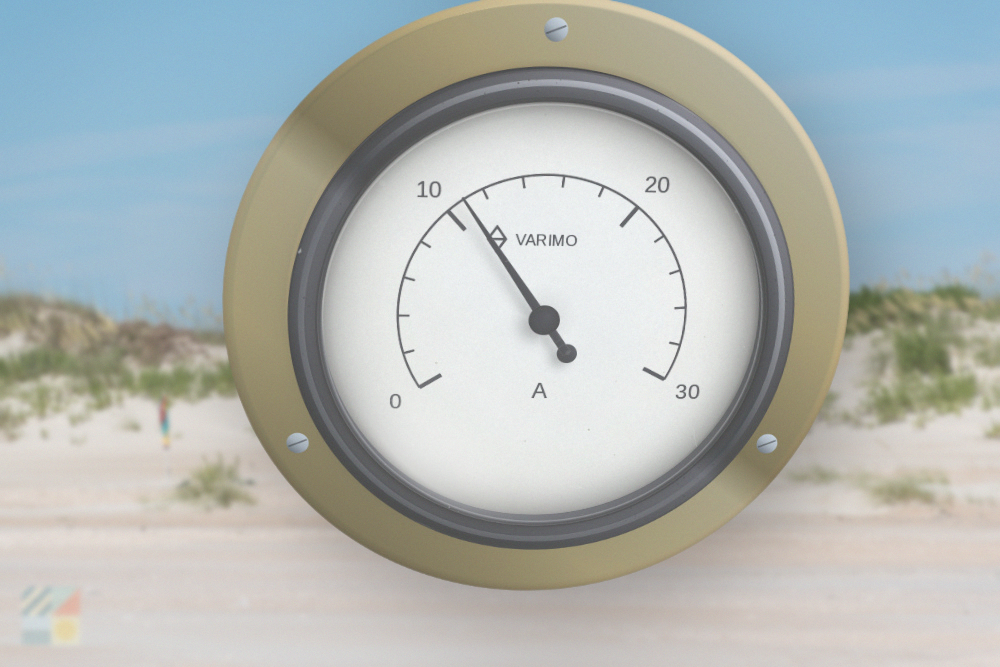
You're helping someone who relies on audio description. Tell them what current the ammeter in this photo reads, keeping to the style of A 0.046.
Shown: A 11
